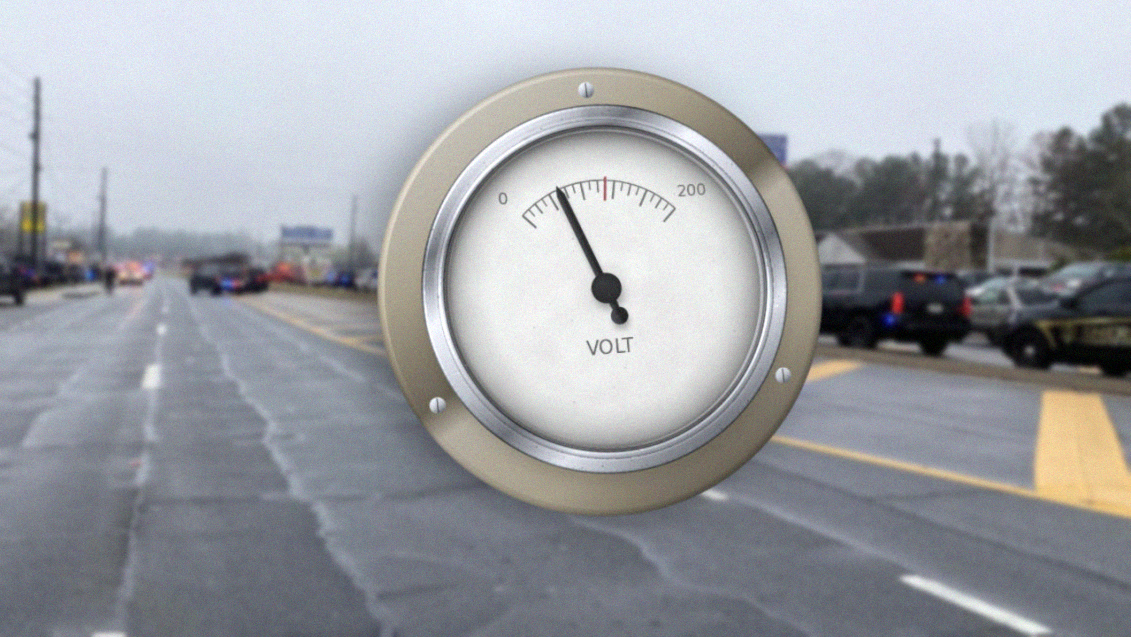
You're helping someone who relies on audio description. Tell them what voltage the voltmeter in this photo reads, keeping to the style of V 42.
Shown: V 50
